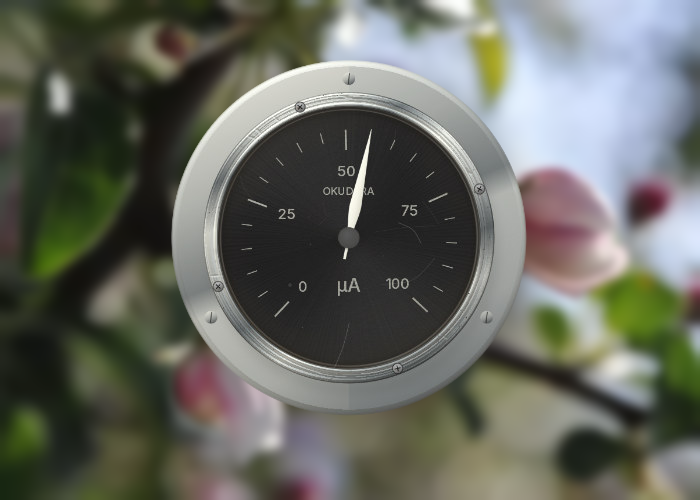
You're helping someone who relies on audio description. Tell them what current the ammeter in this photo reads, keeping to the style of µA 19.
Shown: µA 55
